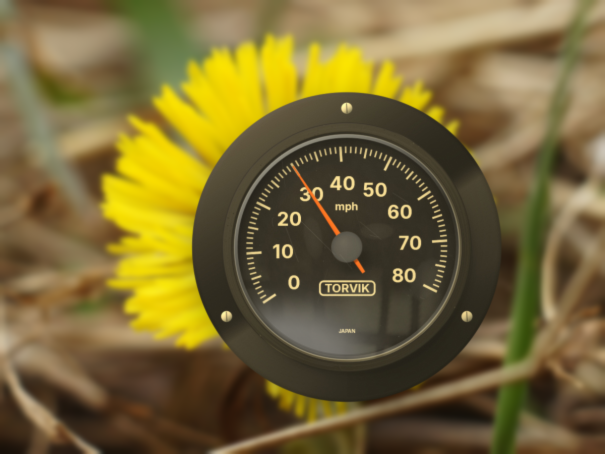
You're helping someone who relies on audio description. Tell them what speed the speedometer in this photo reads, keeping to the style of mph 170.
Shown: mph 30
